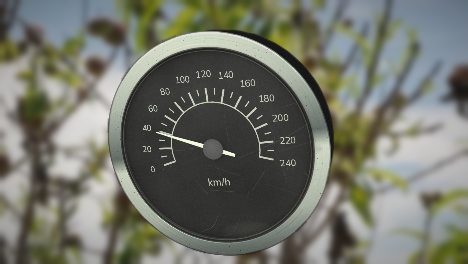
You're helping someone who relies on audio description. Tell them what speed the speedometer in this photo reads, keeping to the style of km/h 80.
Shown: km/h 40
